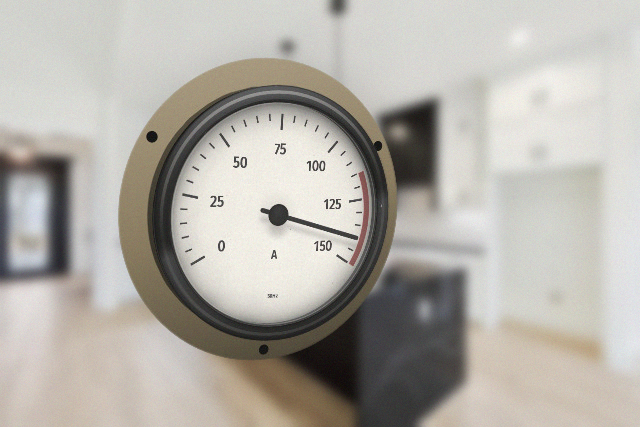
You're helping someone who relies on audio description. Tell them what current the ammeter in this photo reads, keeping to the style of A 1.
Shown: A 140
